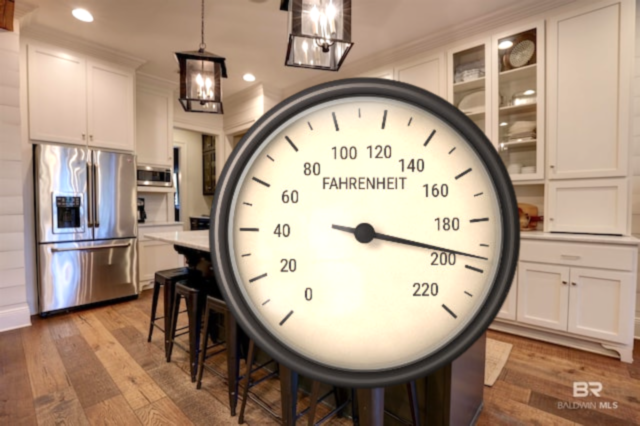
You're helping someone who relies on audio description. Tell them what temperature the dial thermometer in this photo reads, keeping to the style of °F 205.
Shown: °F 195
